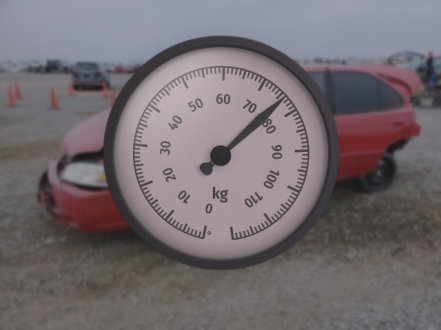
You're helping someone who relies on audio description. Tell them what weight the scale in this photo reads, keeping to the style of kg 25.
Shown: kg 76
